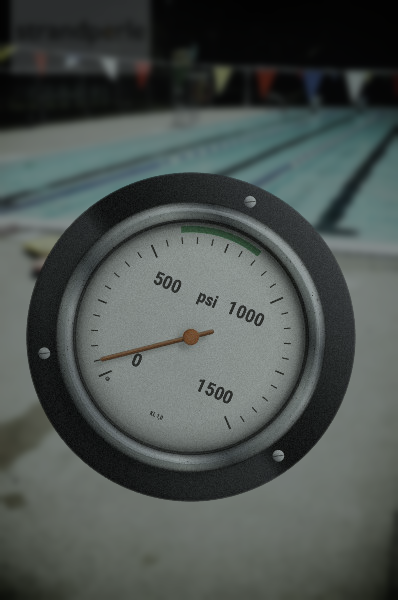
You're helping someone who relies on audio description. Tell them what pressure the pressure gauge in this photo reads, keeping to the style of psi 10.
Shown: psi 50
